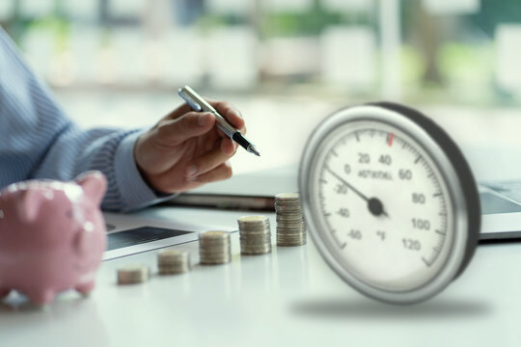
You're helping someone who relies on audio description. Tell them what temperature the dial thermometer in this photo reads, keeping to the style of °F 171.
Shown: °F -10
